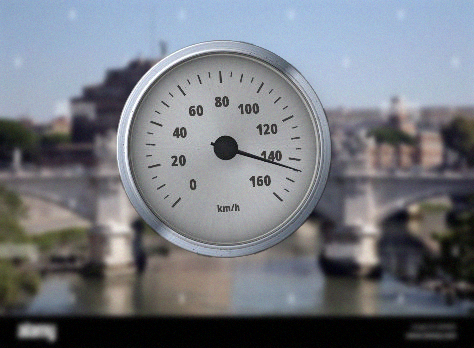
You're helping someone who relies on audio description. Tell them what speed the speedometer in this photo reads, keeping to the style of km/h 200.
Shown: km/h 145
